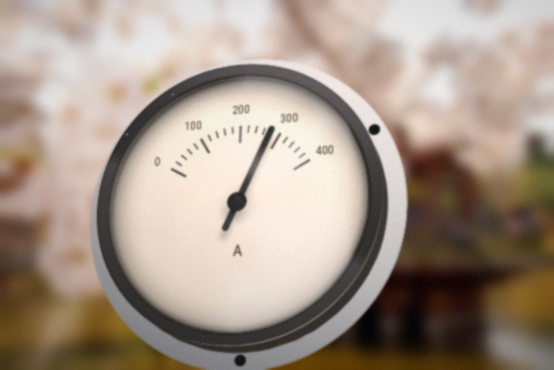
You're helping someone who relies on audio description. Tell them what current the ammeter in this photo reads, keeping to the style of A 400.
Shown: A 280
